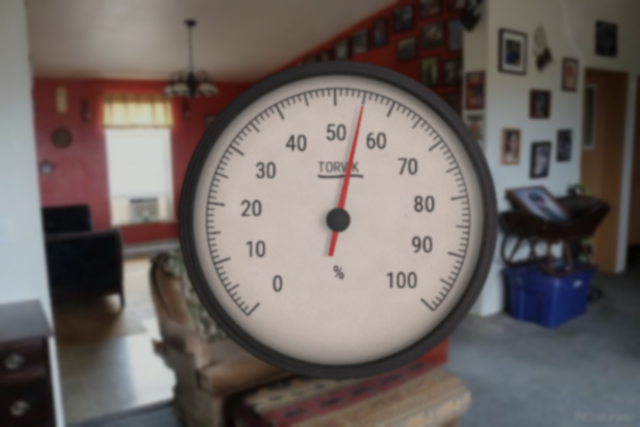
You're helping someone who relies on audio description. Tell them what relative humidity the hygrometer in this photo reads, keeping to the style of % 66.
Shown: % 55
